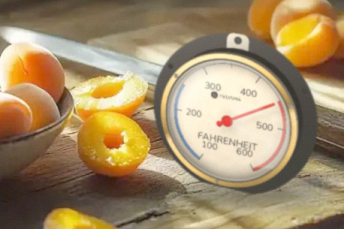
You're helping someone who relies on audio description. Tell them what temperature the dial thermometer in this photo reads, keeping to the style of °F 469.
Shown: °F 450
